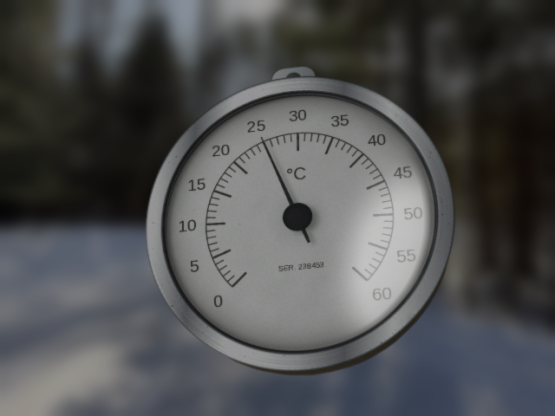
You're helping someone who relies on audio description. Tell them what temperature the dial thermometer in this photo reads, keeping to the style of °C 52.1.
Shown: °C 25
